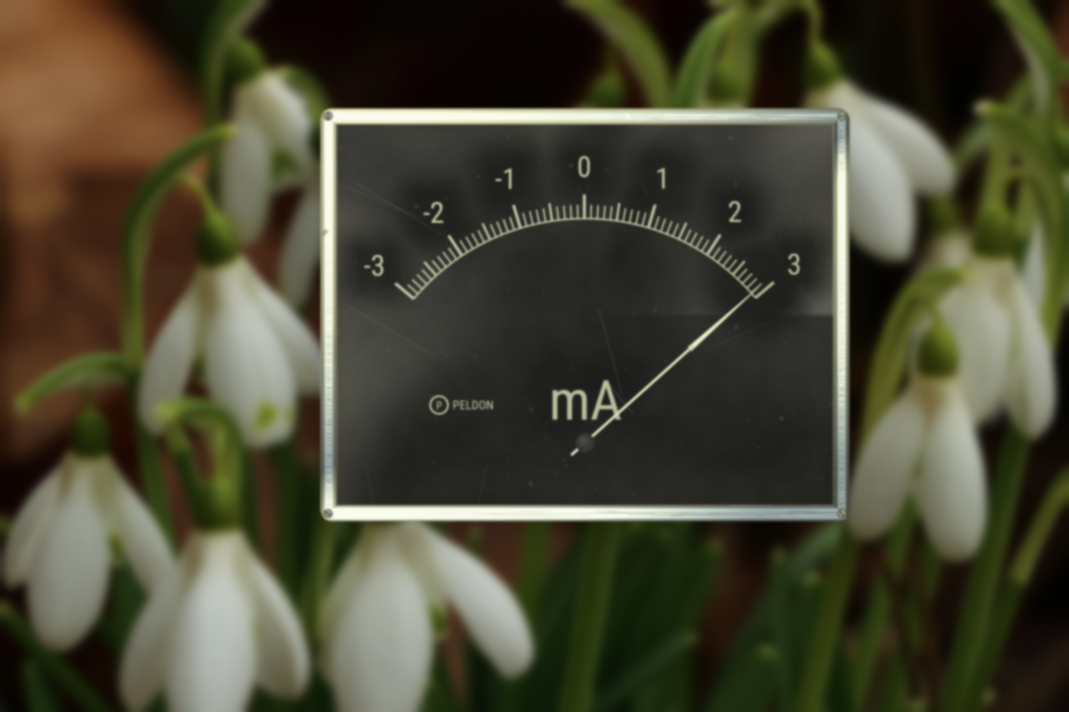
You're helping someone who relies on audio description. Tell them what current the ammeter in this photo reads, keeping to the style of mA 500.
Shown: mA 2.9
